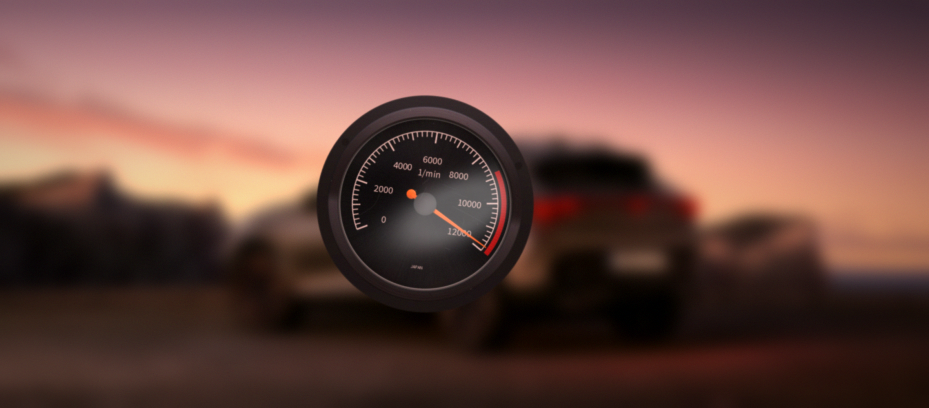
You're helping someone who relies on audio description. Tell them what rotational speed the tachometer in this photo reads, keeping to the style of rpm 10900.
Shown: rpm 11800
